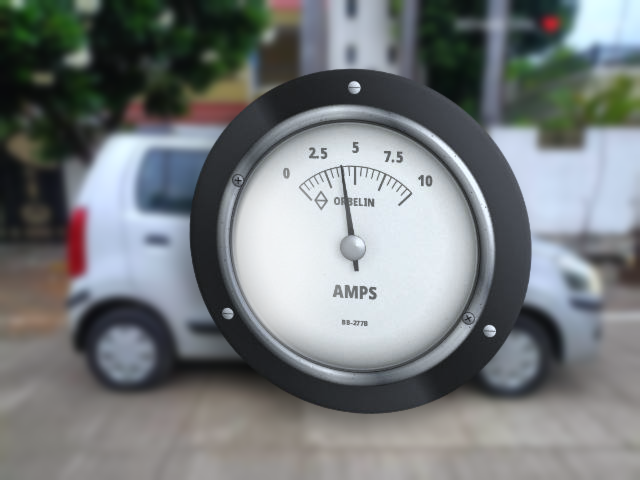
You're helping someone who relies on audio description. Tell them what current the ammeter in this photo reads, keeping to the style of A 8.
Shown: A 4
